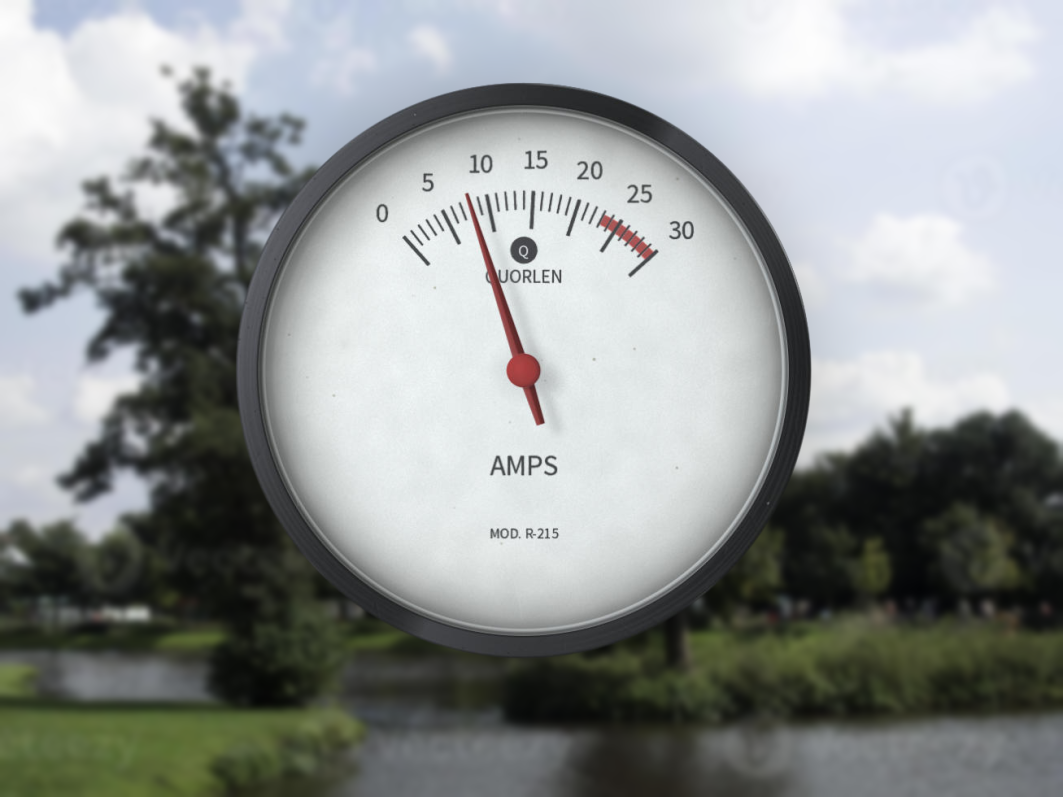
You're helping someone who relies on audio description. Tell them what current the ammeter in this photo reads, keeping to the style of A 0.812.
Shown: A 8
